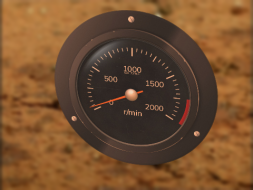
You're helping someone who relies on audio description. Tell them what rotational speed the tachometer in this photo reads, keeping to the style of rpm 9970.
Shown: rpm 50
